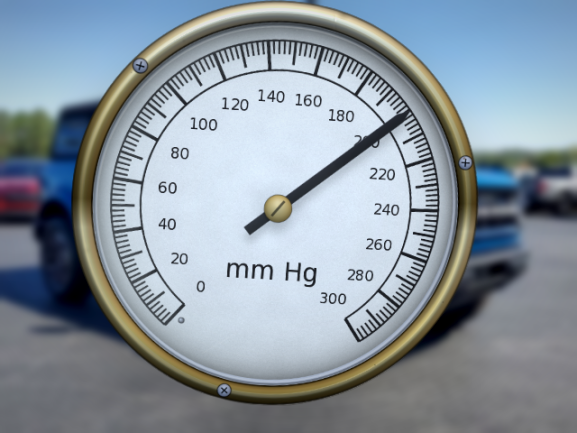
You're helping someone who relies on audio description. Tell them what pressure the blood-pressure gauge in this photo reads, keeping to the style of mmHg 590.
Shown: mmHg 200
